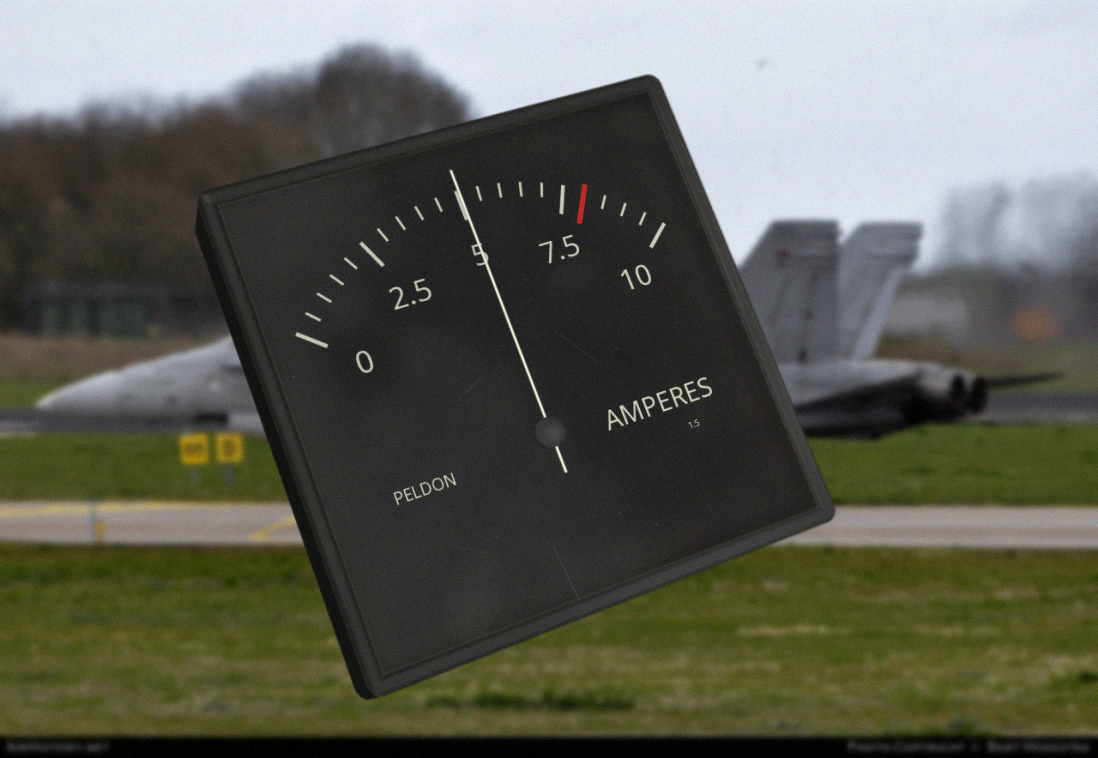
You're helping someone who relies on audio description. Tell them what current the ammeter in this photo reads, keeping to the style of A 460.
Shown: A 5
